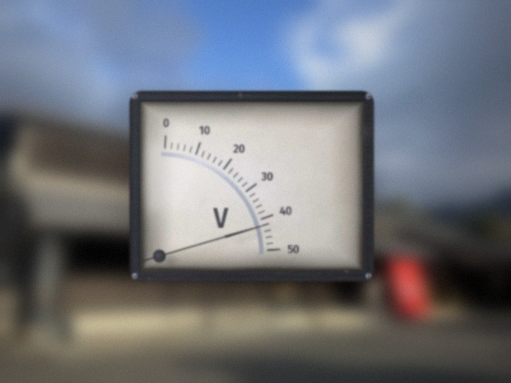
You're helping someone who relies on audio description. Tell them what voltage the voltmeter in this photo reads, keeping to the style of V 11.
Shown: V 42
